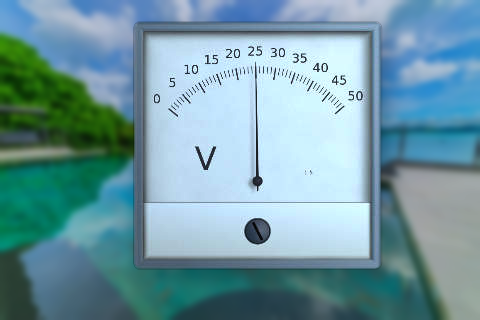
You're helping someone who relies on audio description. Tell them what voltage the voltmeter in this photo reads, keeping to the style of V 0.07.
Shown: V 25
